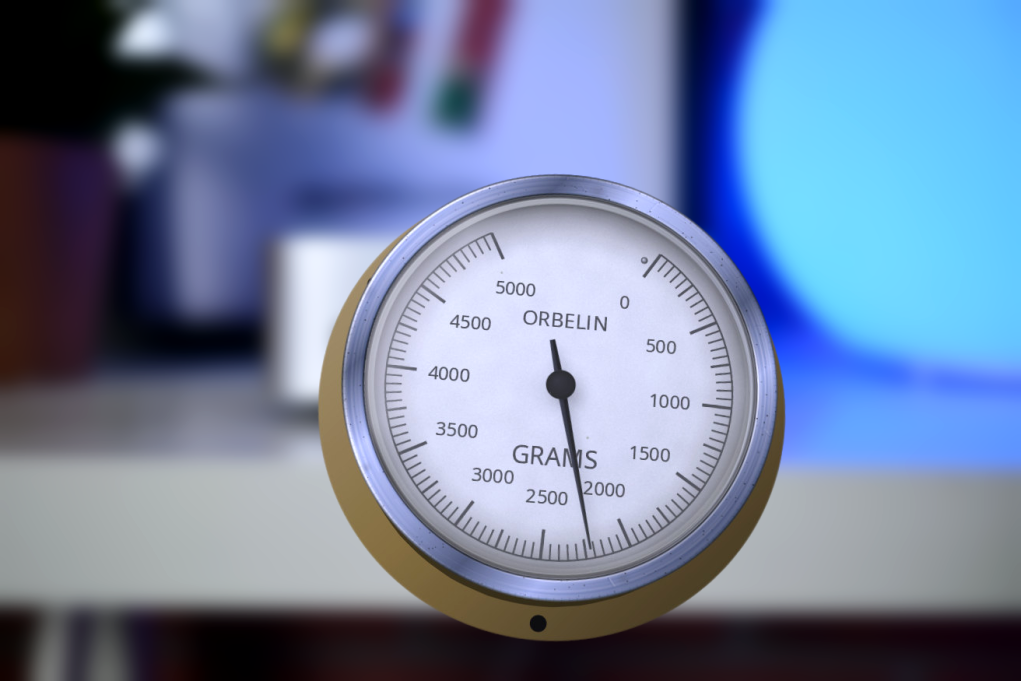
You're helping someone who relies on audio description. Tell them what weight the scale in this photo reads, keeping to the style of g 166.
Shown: g 2225
